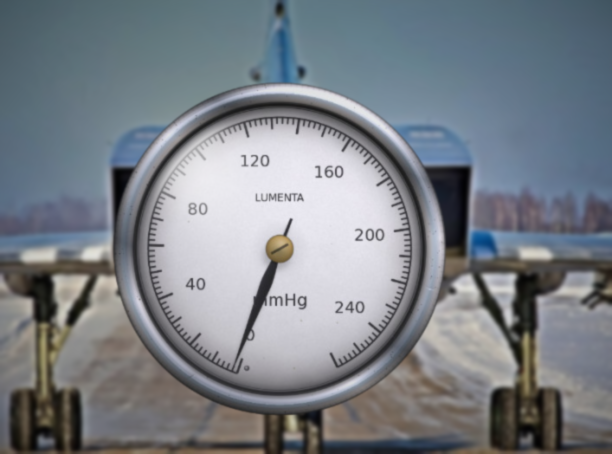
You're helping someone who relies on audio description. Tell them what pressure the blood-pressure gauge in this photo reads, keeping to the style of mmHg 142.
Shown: mmHg 2
